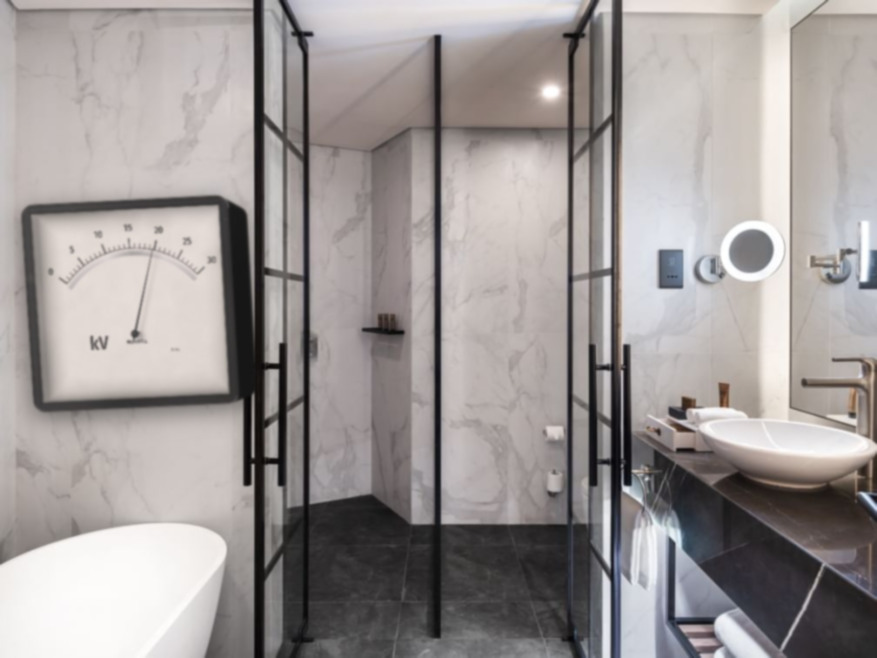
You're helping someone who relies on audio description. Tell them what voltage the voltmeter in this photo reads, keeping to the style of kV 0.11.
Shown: kV 20
